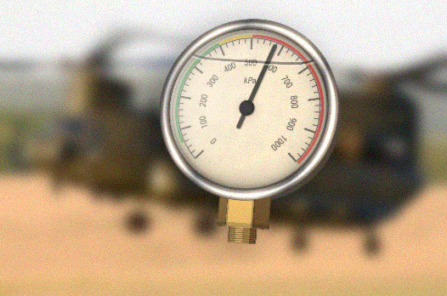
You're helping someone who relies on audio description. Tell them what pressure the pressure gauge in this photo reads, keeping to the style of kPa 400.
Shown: kPa 580
